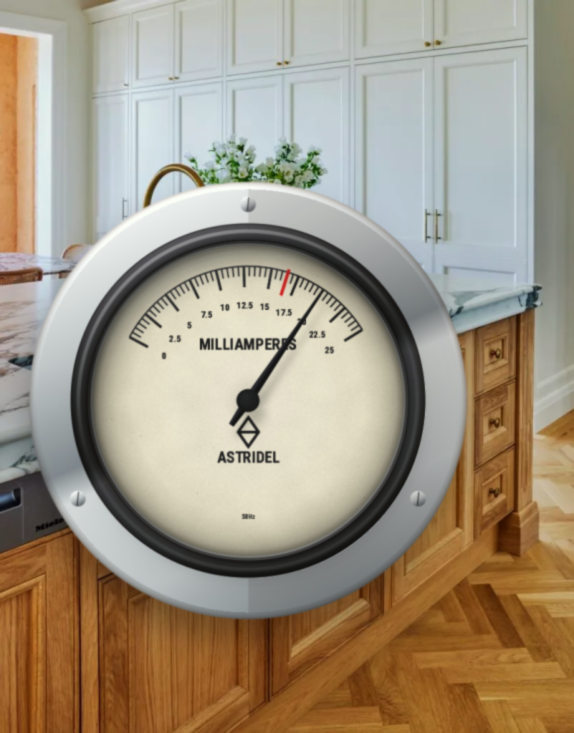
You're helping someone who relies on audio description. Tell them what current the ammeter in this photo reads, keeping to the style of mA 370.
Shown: mA 20
